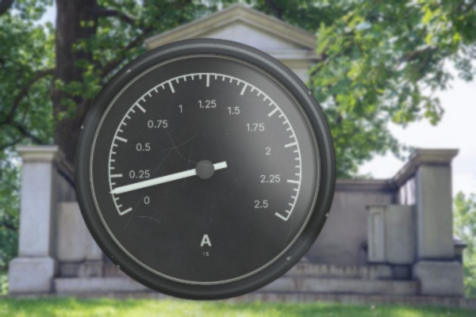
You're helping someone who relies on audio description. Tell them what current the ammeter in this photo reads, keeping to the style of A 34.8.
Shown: A 0.15
